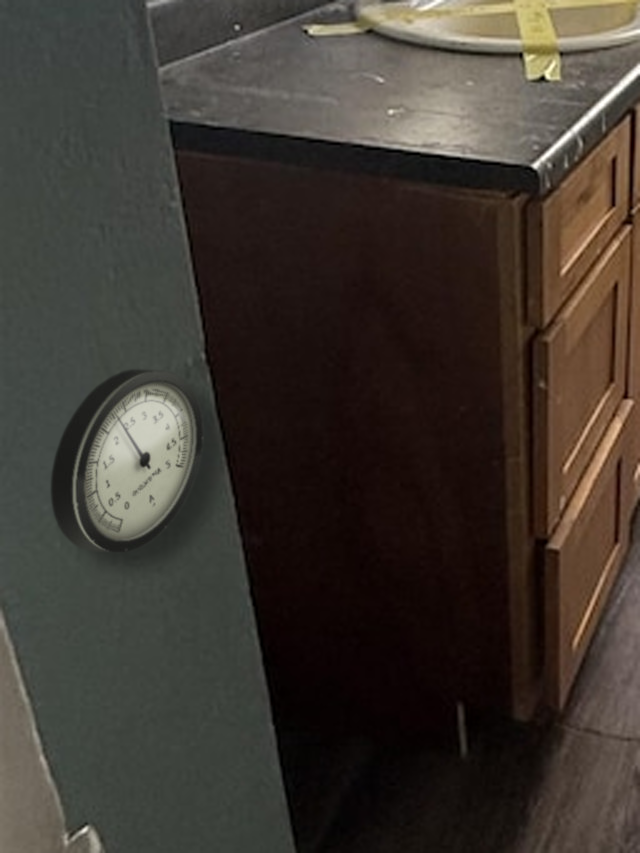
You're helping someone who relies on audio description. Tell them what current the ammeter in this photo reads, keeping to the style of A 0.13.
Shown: A 2.25
